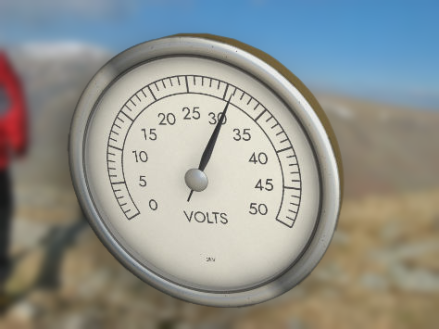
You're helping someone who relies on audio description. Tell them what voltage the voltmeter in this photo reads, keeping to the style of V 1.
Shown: V 31
